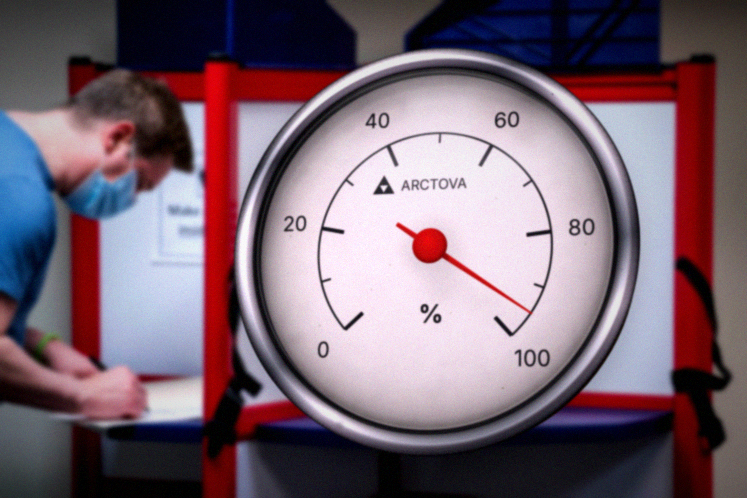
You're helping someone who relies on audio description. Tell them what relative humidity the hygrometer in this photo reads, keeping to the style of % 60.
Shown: % 95
